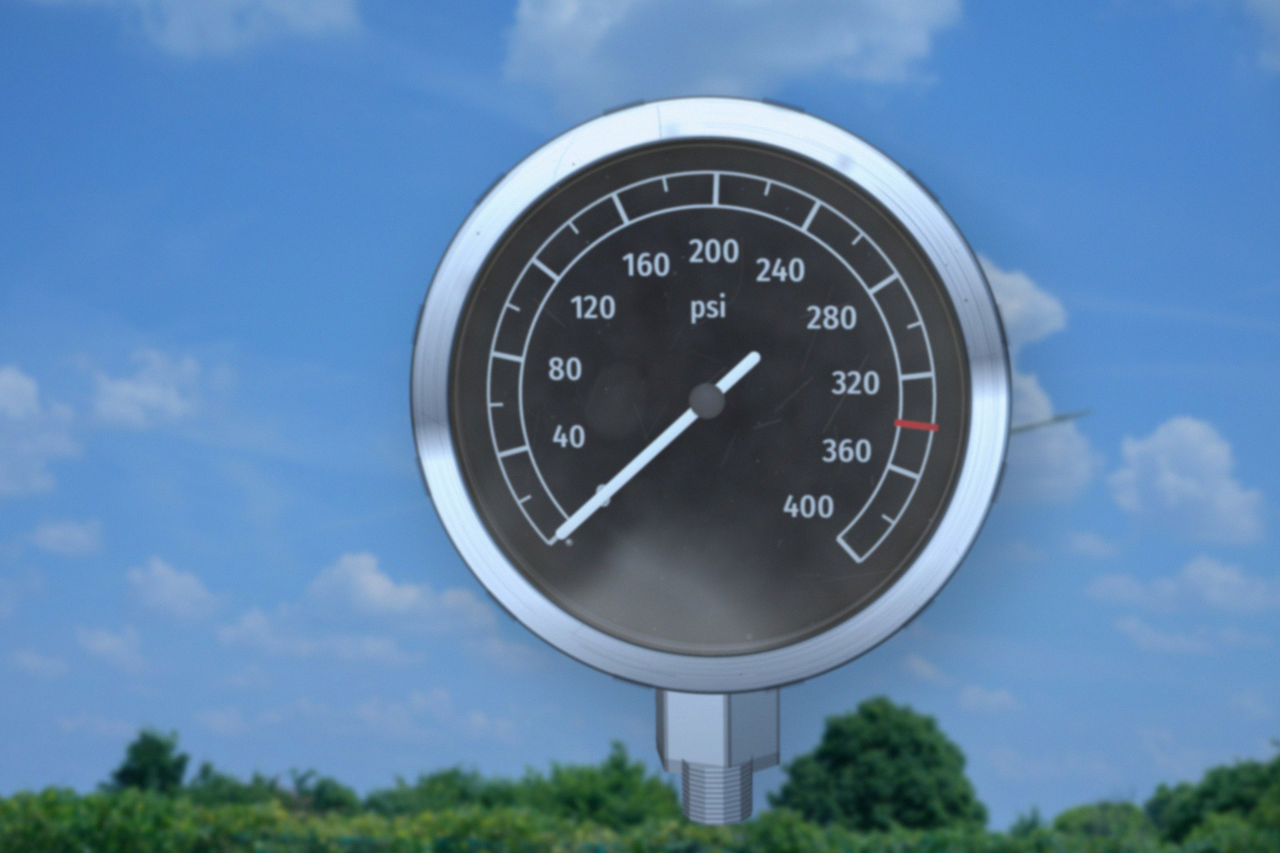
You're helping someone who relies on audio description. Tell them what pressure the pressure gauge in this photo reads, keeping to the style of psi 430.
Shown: psi 0
